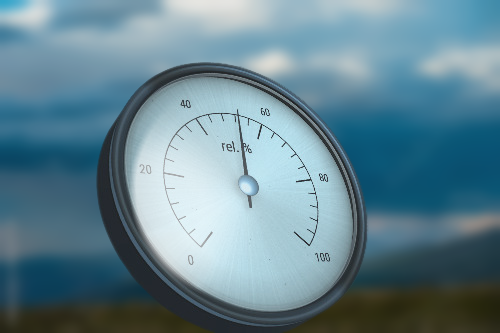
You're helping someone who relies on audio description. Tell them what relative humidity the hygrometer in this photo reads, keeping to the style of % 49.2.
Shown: % 52
